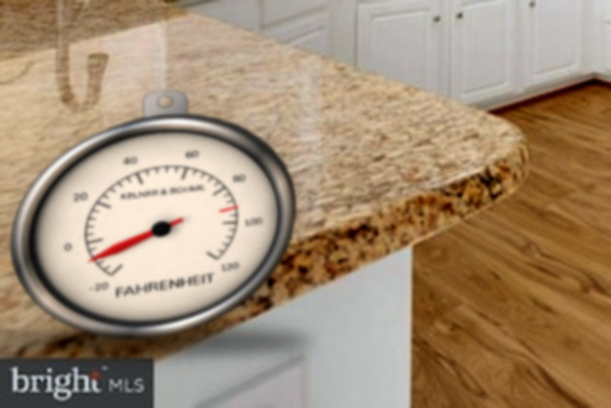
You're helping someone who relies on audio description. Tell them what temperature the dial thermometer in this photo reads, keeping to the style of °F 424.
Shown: °F -8
